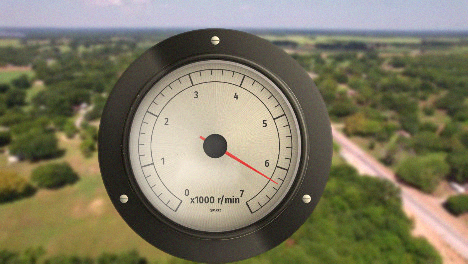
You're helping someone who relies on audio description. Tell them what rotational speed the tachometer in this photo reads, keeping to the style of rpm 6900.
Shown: rpm 6300
